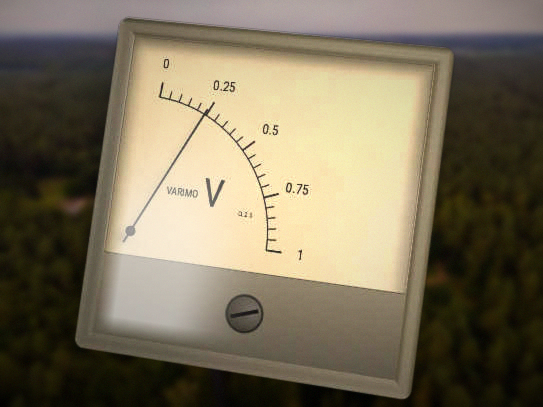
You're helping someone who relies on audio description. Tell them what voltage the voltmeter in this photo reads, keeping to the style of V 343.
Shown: V 0.25
